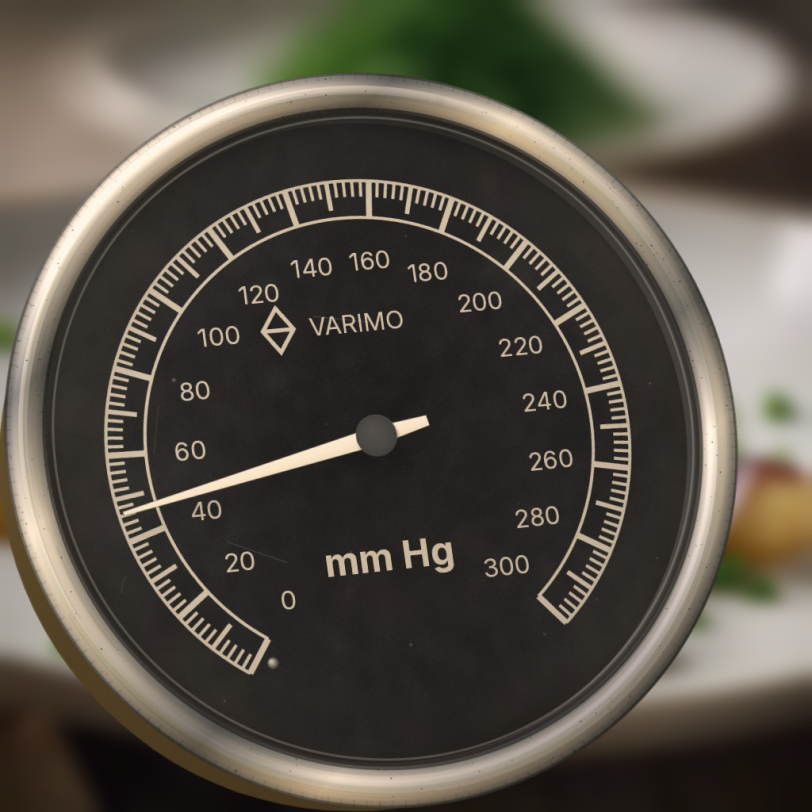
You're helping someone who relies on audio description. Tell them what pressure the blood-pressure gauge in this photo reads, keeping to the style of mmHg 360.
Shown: mmHg 46
